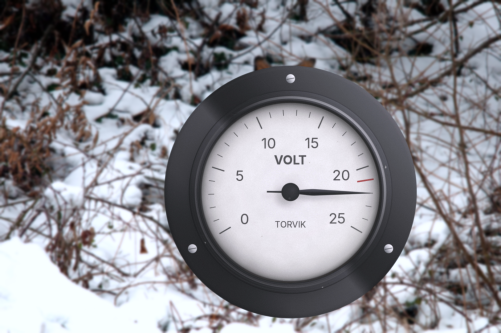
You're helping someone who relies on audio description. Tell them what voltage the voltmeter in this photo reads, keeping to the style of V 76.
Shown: V 22
